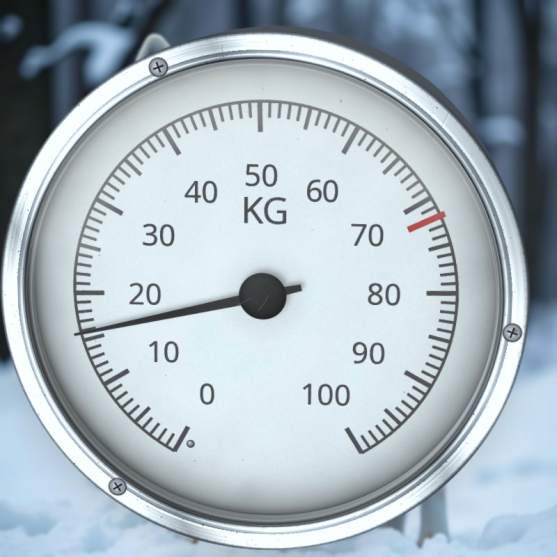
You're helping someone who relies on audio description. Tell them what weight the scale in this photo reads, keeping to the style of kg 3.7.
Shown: kg 16
